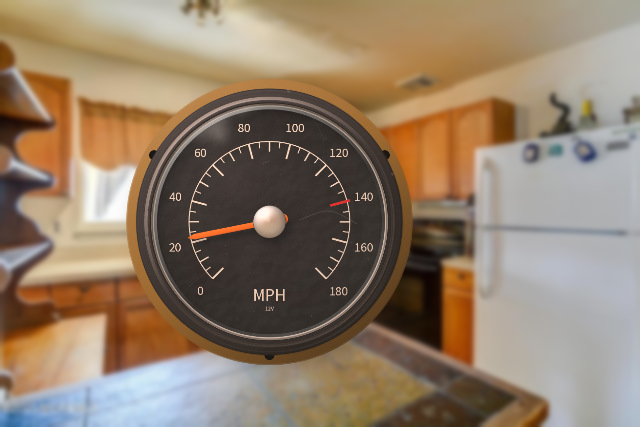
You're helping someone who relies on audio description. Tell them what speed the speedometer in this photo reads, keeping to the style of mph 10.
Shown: mph 22.5
